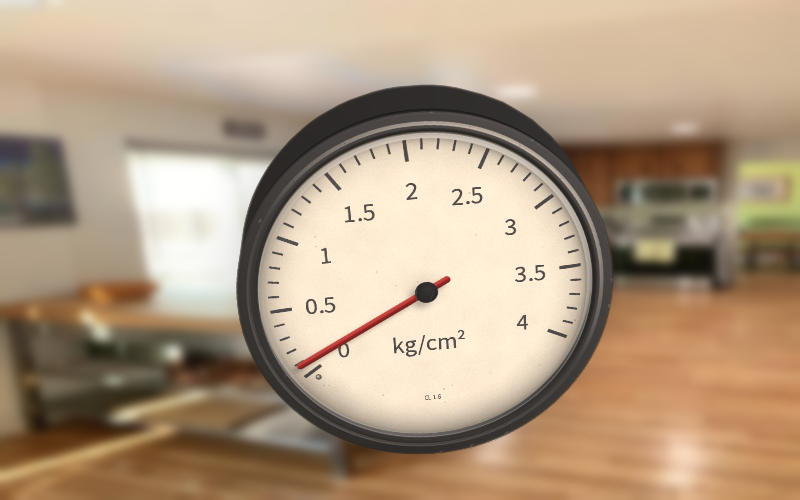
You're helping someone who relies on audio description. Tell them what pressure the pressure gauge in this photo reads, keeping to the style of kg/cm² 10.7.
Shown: kg/cm² 0.1
